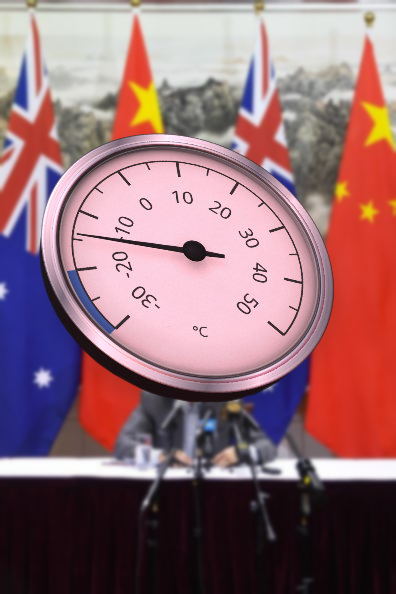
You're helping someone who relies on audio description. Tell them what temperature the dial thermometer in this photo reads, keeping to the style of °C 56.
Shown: °C -15
